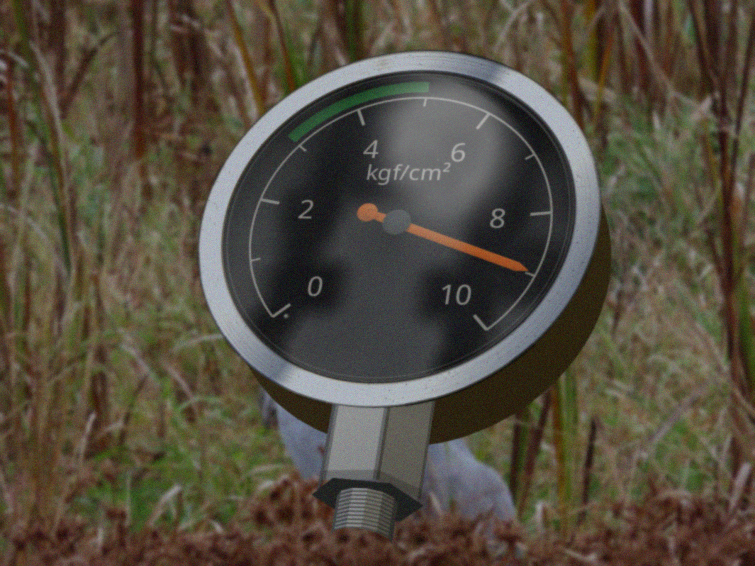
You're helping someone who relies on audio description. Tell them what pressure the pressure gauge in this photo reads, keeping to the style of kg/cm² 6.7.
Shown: kg/cm² 9
